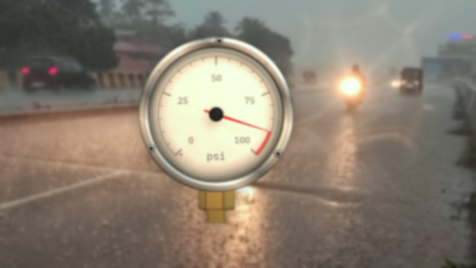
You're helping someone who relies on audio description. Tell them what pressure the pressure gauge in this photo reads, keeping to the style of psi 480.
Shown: psi 90
